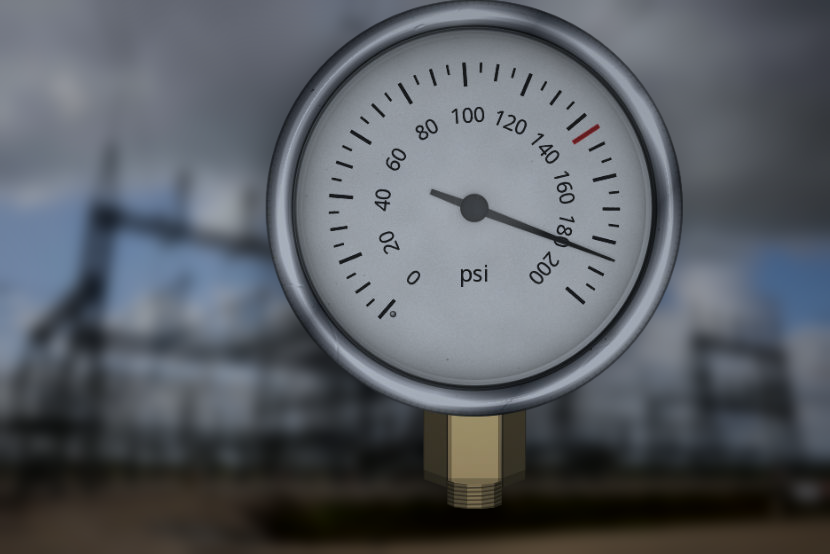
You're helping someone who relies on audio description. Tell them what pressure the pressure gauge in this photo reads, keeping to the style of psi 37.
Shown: psi 185
